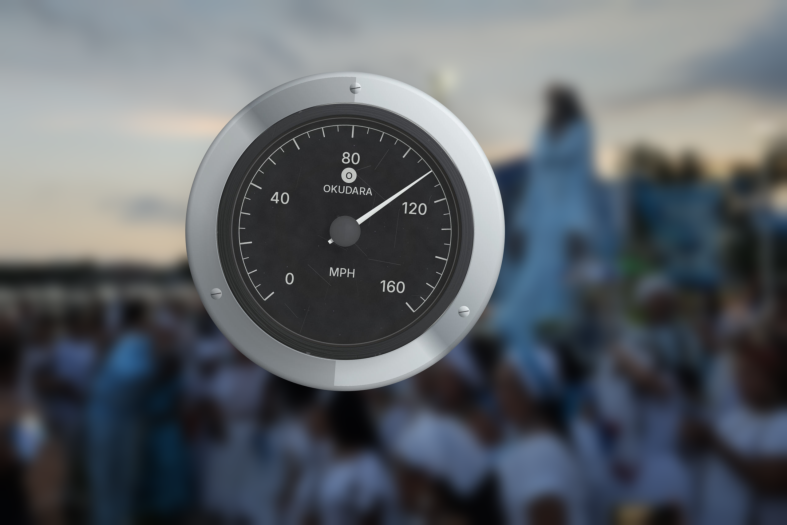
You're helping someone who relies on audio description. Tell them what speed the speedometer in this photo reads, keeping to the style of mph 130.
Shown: mph 110
